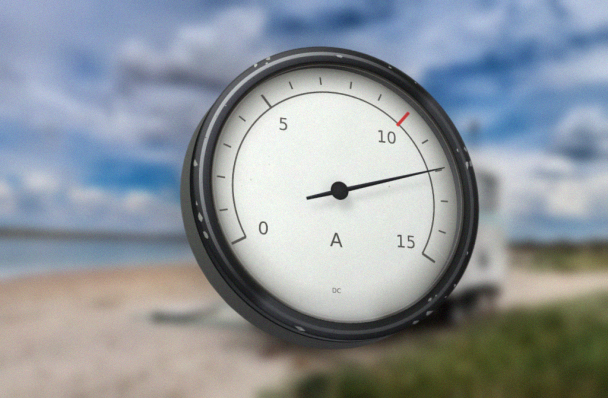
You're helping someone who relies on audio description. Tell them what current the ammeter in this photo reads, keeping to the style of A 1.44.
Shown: A 12
